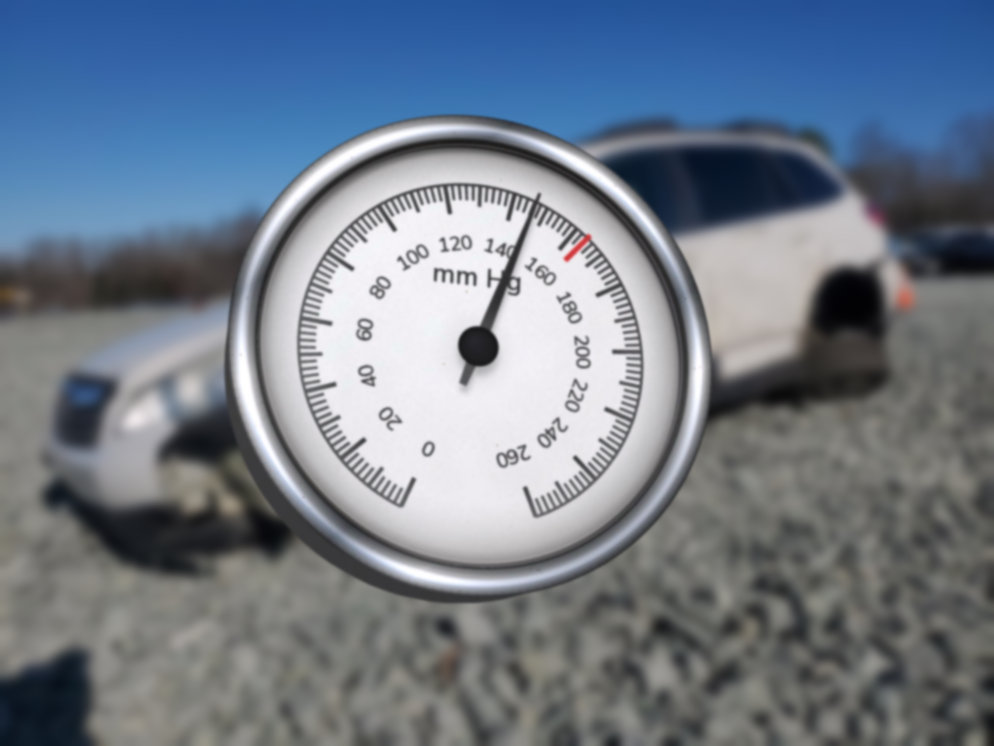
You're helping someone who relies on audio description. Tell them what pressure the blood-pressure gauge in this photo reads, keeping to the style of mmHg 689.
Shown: mmHg 146
